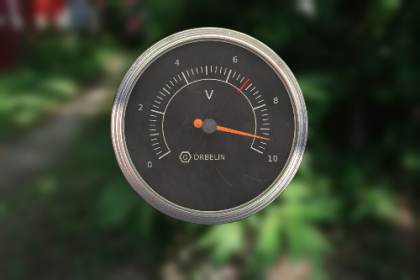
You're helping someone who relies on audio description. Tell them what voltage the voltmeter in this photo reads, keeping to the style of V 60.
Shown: V 9.4
